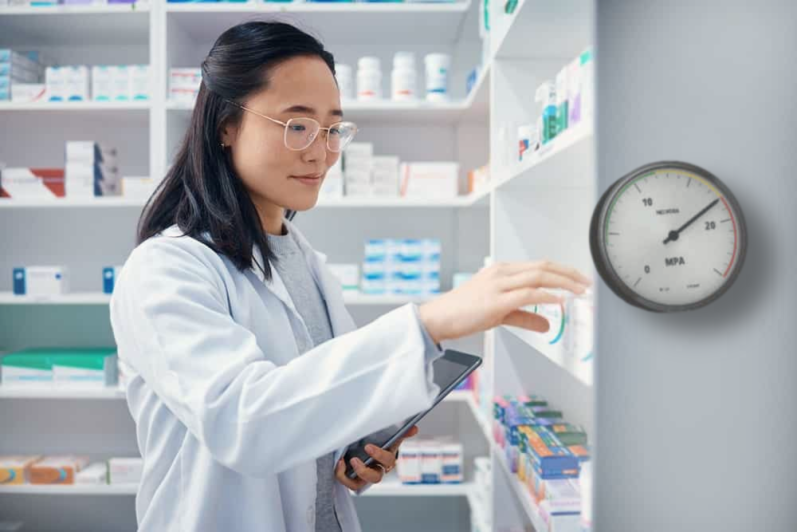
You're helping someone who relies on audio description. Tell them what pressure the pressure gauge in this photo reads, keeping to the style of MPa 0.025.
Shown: MPa 18
